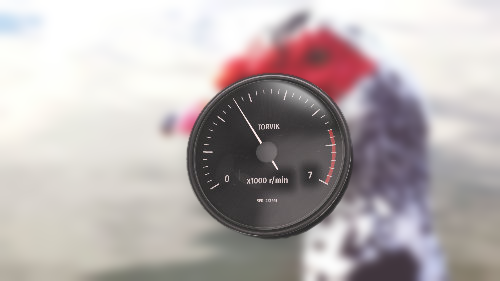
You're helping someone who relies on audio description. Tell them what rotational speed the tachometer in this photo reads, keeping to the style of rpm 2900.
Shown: rpm 2600
